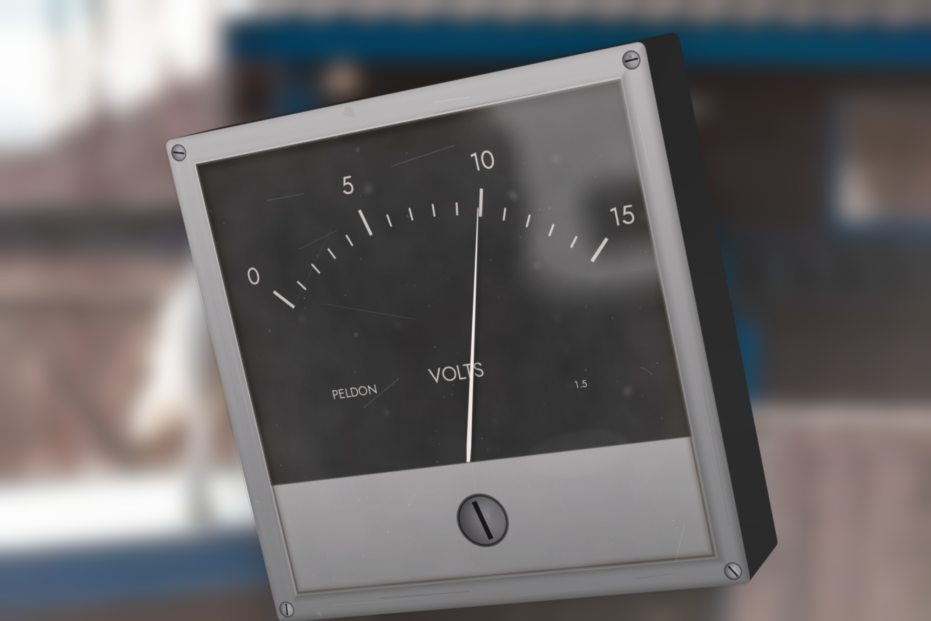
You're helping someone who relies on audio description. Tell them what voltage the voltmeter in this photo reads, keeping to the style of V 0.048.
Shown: V 10
